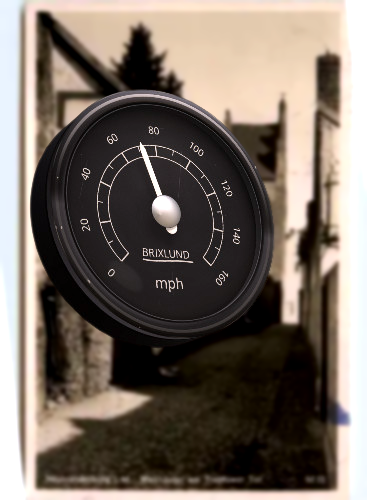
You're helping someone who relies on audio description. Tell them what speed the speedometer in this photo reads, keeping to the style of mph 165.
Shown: mph 70
